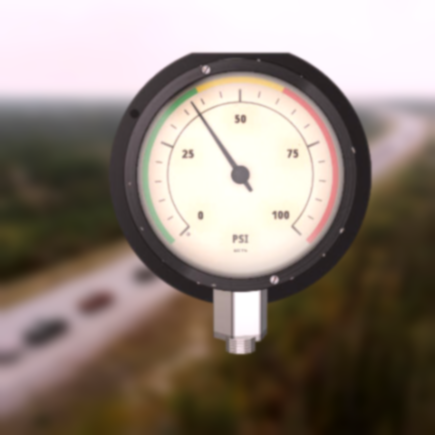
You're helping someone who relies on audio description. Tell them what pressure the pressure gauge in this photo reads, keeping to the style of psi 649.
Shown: psi 37.5
